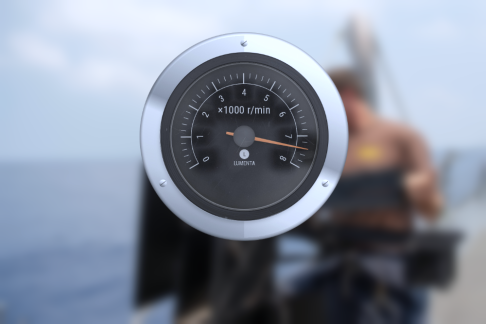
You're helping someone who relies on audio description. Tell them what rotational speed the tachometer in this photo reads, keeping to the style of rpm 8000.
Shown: rpm 7400
